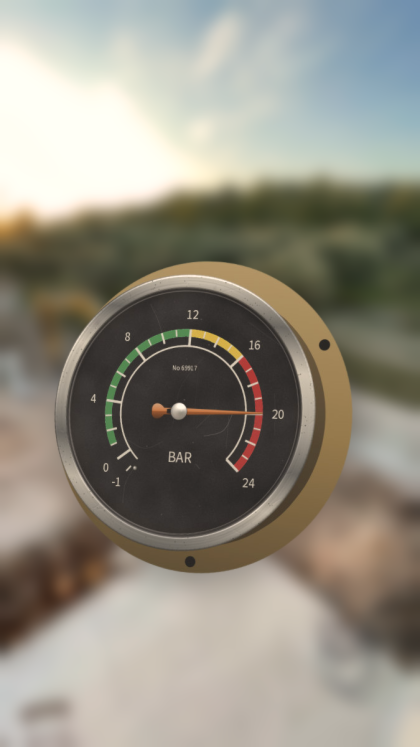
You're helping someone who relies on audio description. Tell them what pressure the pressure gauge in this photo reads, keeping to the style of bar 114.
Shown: bar 20
